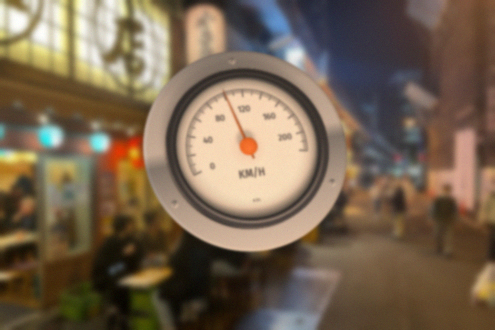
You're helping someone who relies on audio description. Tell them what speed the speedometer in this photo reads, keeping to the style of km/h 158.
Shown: km/h 100
